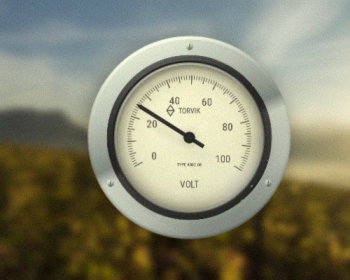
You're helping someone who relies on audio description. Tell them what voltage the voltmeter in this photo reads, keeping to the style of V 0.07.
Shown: V 25
